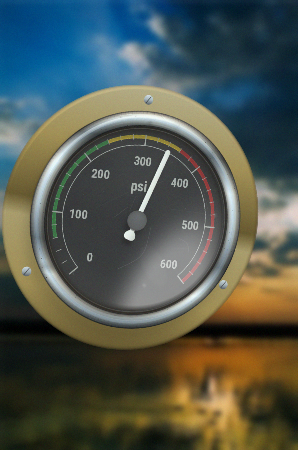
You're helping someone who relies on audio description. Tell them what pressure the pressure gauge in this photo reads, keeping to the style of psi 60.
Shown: psi 340
